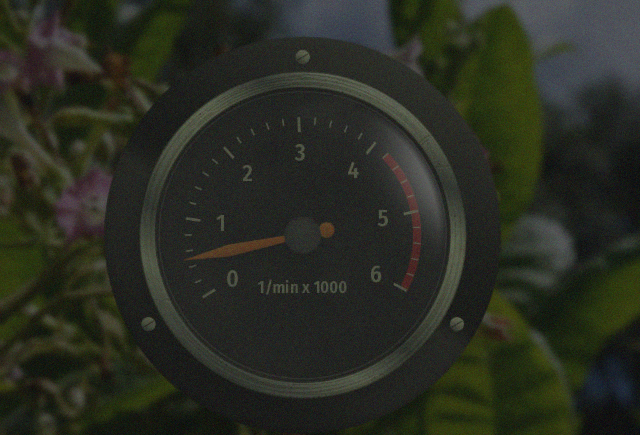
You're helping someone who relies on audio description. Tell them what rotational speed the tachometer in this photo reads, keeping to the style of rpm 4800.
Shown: rpm 500
